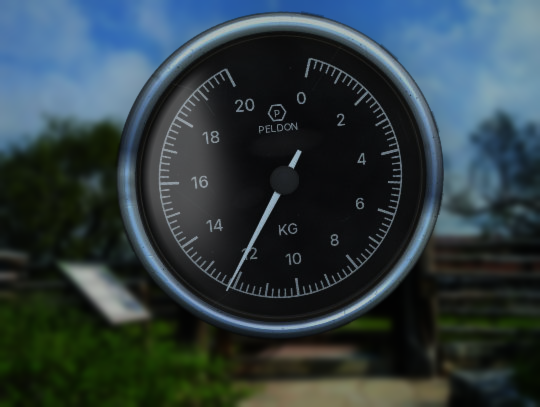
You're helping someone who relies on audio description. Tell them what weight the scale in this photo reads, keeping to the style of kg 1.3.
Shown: kg 12.2
